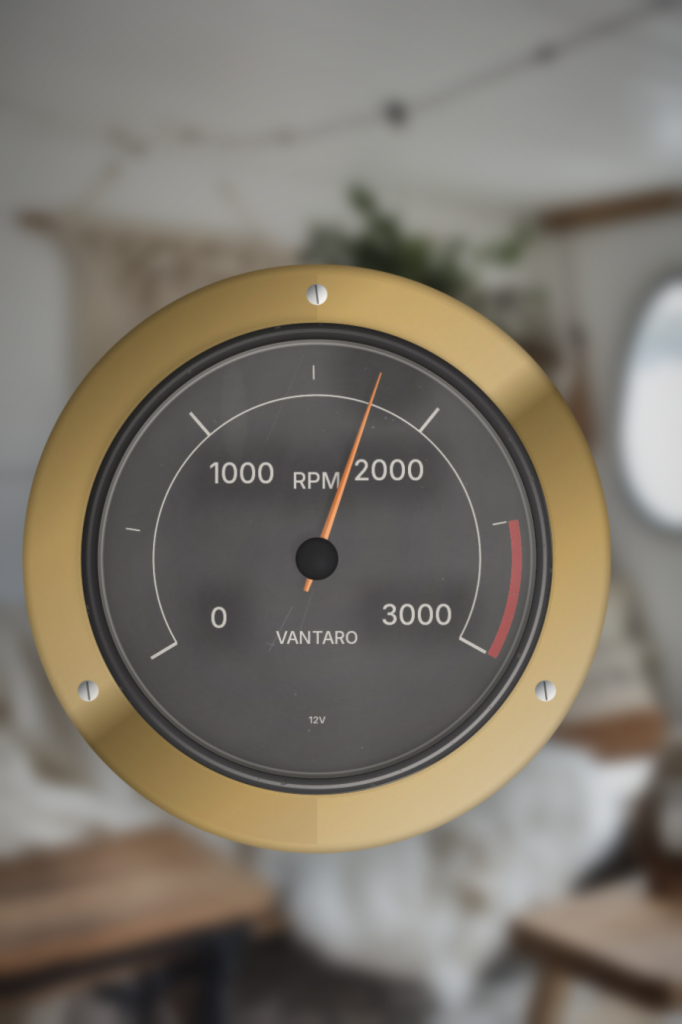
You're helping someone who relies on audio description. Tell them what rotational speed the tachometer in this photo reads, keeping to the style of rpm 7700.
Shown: rpm 1750
